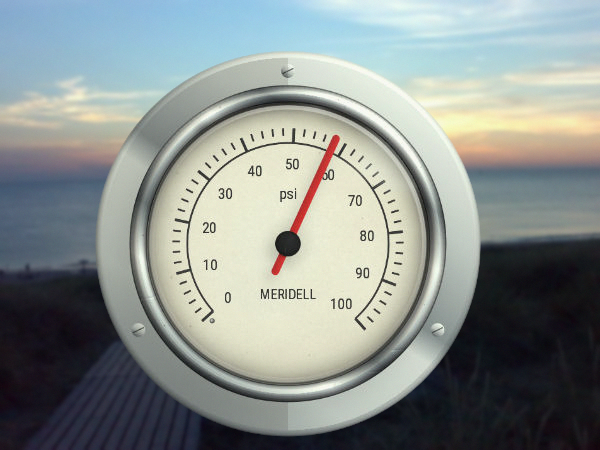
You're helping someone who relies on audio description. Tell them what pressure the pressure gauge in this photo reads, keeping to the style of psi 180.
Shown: psi 58
